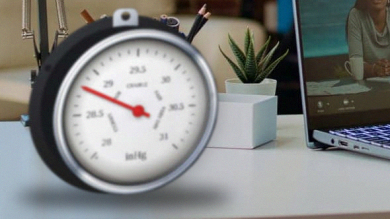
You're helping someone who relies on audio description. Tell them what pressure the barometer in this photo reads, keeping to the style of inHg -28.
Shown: inHg 28.8
